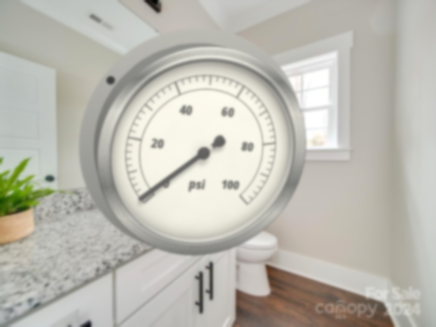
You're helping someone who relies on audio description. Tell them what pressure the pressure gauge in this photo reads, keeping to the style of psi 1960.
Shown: psi 2
